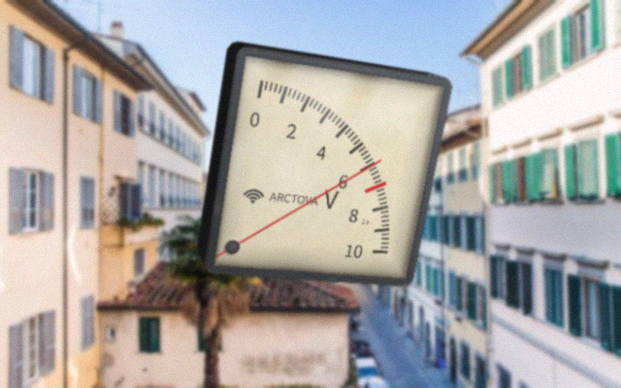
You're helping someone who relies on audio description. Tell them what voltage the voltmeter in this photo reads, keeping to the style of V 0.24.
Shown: V 6
